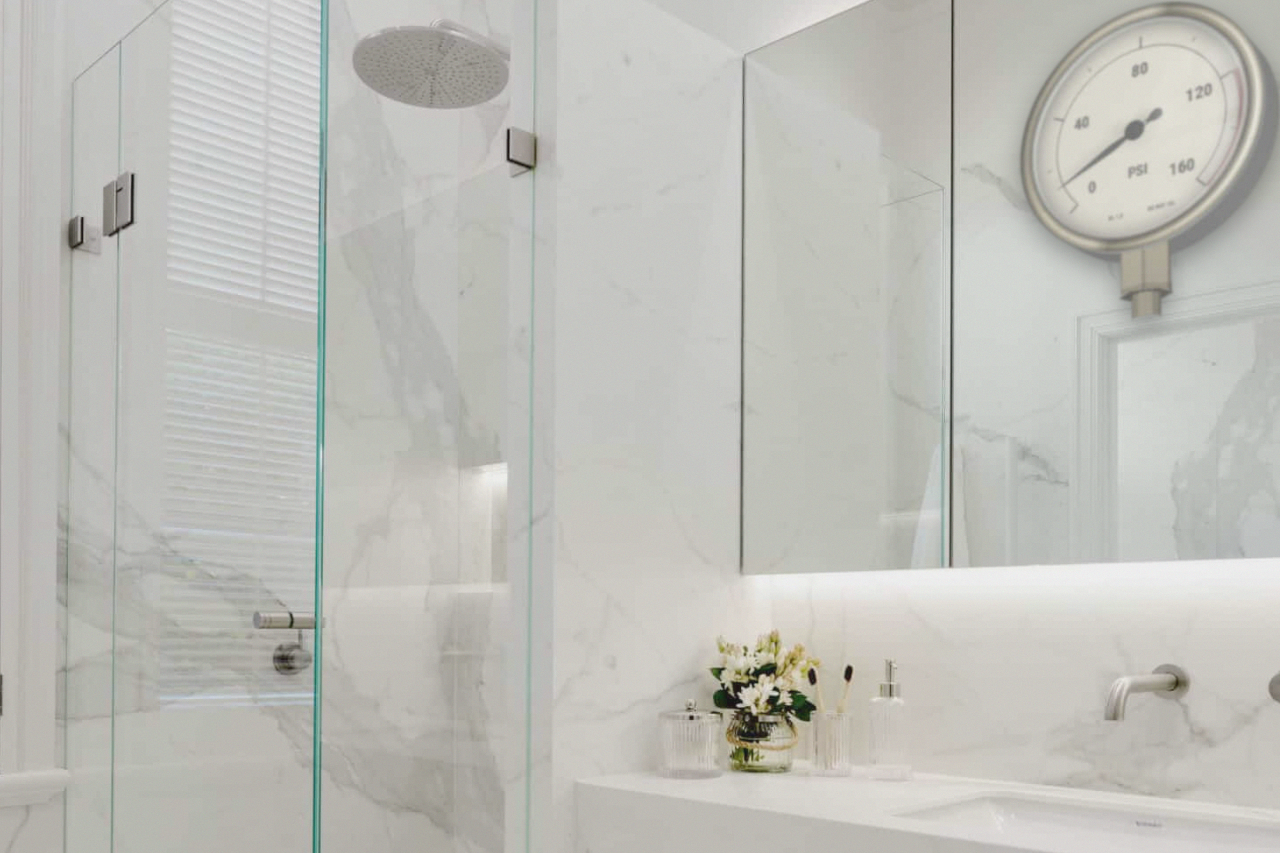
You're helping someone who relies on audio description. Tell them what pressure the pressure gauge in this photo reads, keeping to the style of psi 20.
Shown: psi 10
